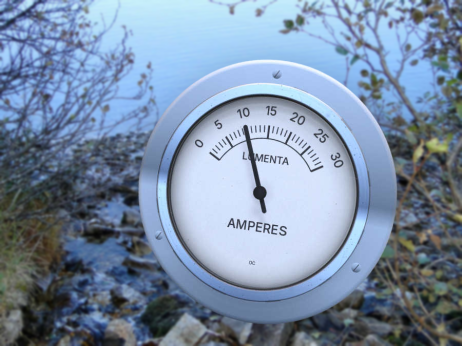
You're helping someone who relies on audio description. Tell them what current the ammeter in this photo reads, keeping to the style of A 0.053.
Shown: A 10
